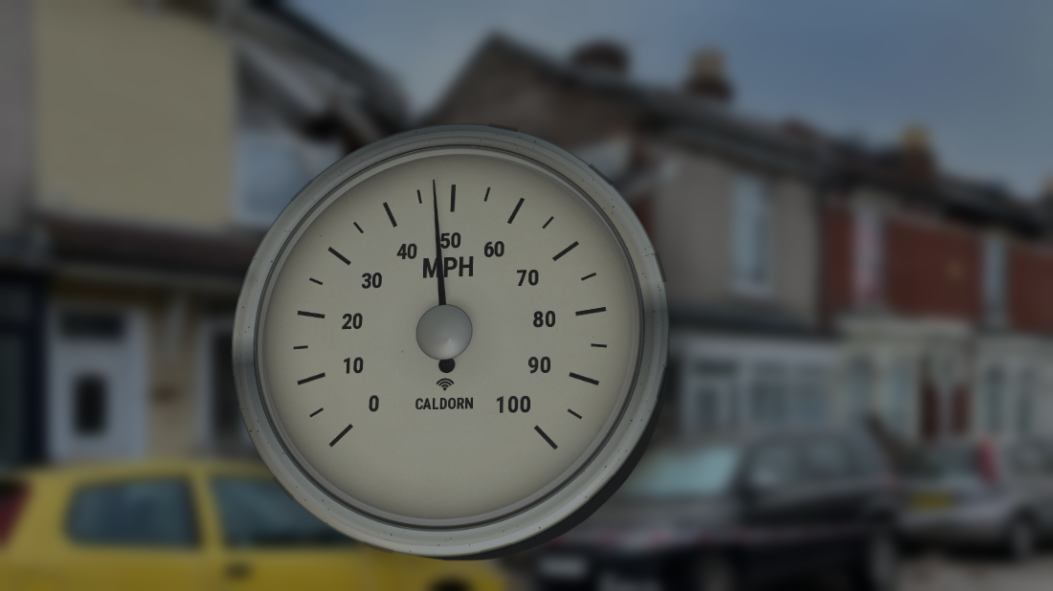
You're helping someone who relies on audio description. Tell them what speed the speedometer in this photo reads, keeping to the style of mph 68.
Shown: mph 47.5
